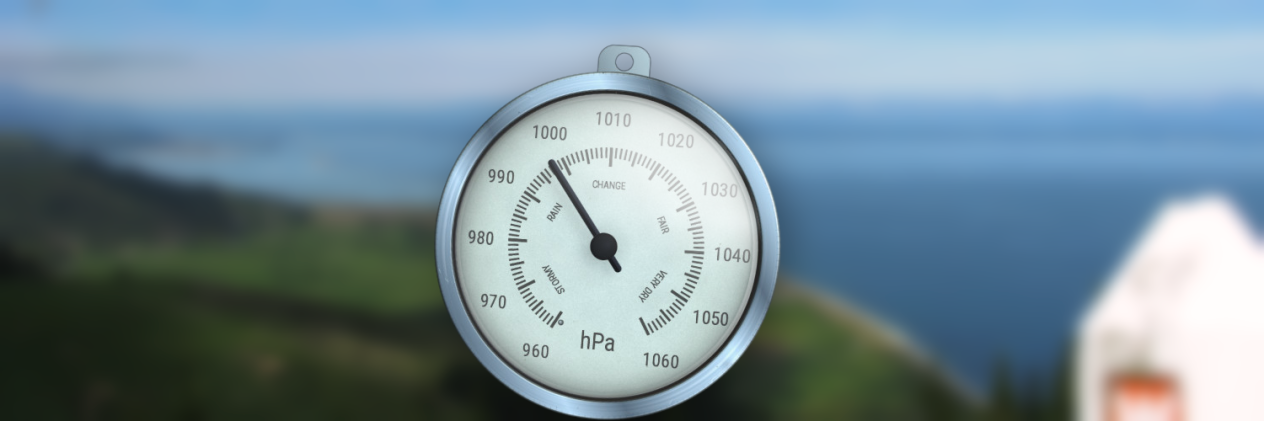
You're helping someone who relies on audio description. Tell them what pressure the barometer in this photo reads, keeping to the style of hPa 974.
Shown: hPa 998
